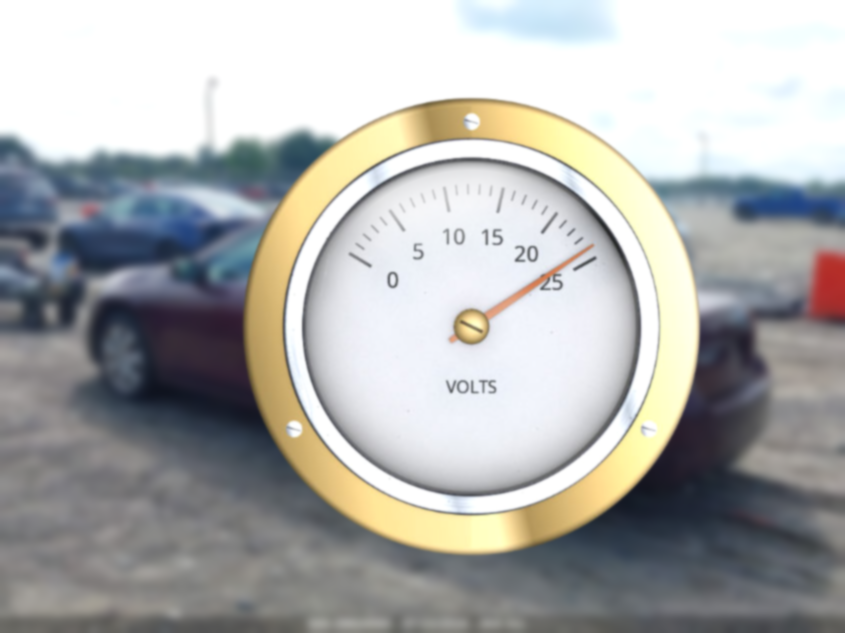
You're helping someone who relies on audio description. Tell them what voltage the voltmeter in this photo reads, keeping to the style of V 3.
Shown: V 24
